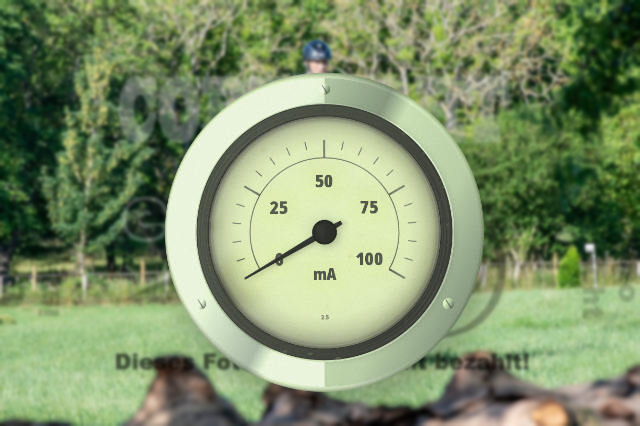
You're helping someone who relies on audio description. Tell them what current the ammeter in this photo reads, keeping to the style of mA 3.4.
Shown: mA 0
